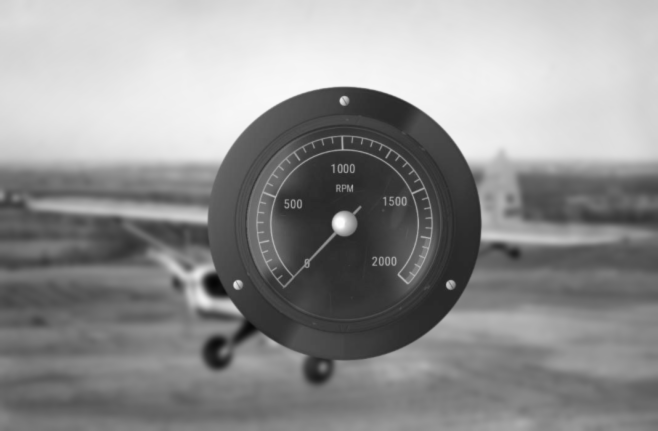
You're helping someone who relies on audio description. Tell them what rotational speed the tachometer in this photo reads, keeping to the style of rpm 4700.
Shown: rpm 0
